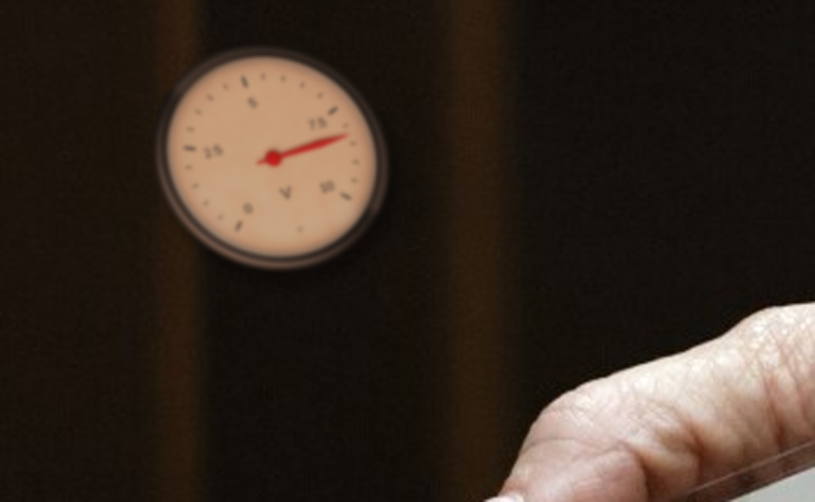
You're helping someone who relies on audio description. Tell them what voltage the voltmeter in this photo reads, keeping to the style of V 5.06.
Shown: V 8.25
